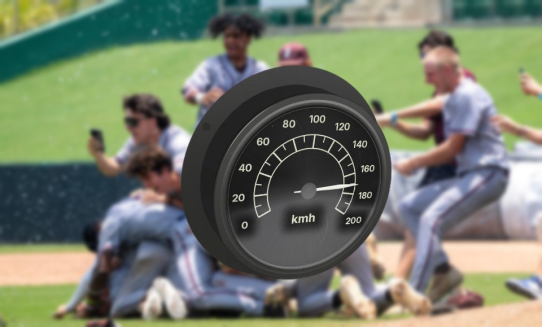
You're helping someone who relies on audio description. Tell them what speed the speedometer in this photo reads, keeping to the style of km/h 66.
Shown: km/h 170
